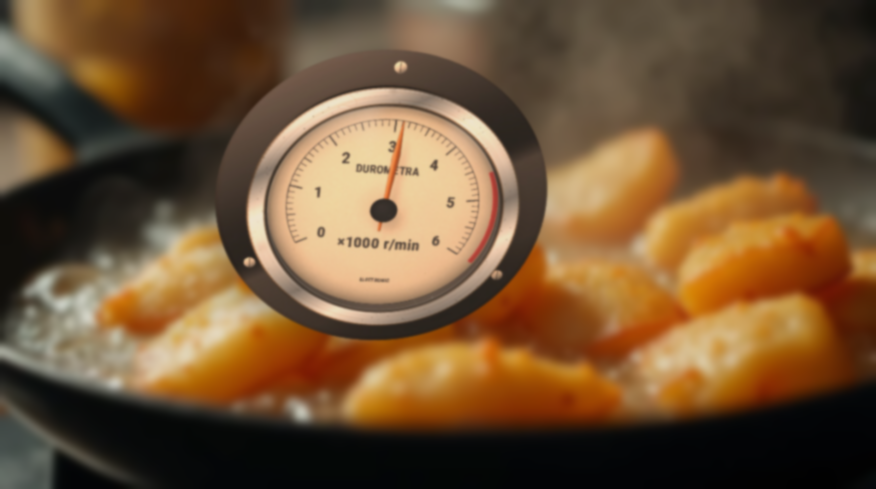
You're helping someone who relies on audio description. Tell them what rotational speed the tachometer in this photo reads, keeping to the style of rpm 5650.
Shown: rpm 3100
